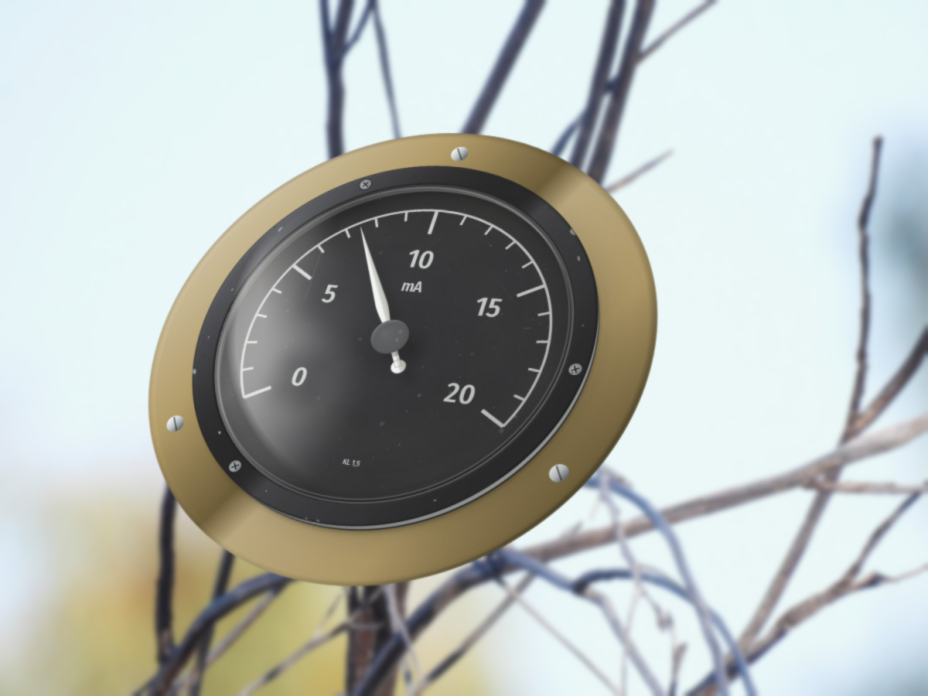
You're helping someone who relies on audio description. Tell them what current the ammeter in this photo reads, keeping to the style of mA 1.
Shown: mA 7.5
